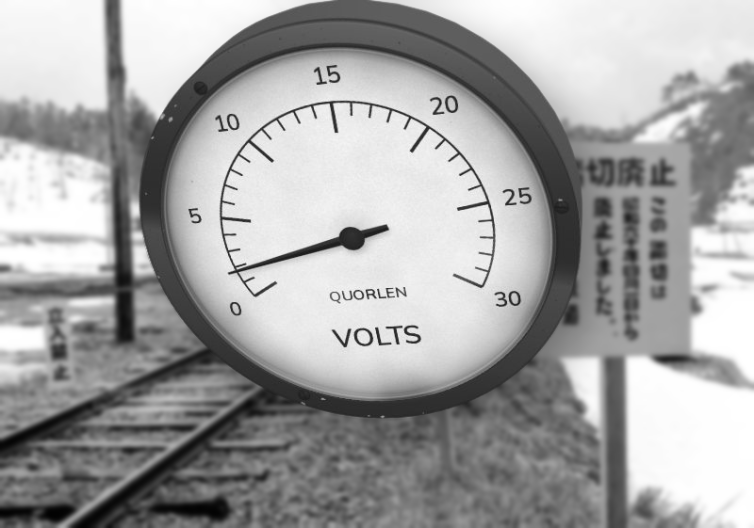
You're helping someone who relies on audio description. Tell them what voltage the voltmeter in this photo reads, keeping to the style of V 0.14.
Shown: V 2
